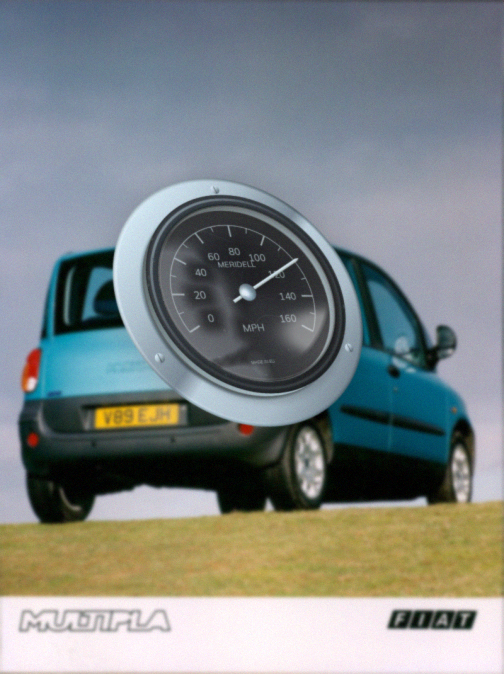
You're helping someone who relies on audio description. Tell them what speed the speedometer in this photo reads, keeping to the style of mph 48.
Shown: mph 120
